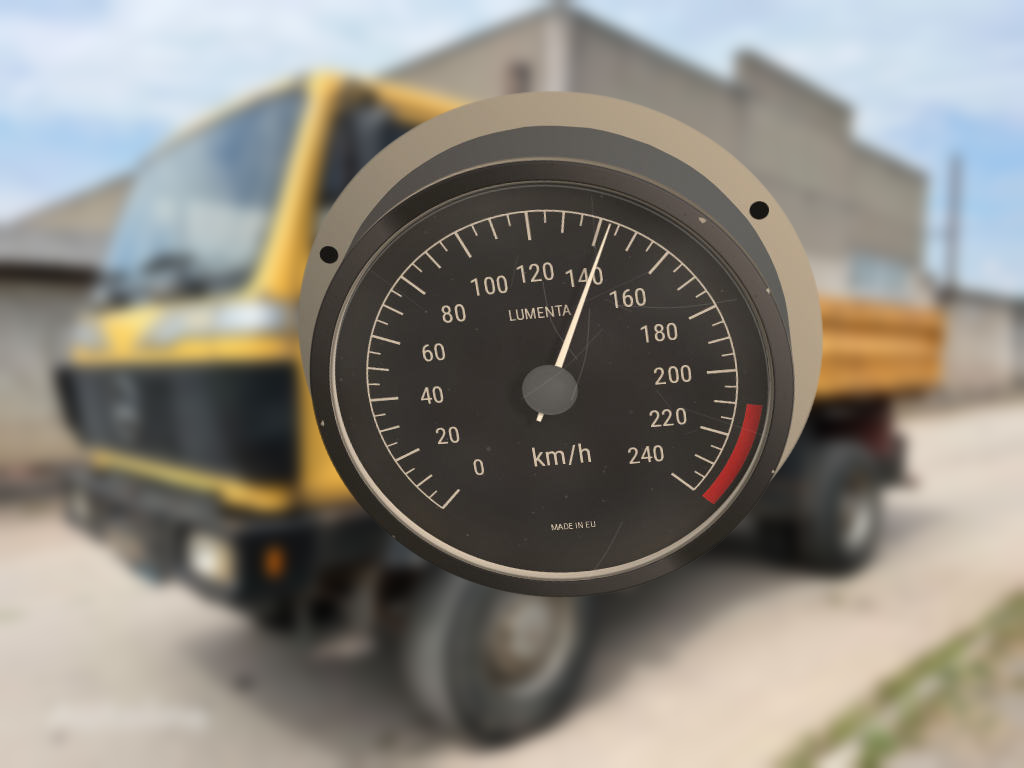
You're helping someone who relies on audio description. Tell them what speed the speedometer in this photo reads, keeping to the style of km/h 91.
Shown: km/h 142.5
